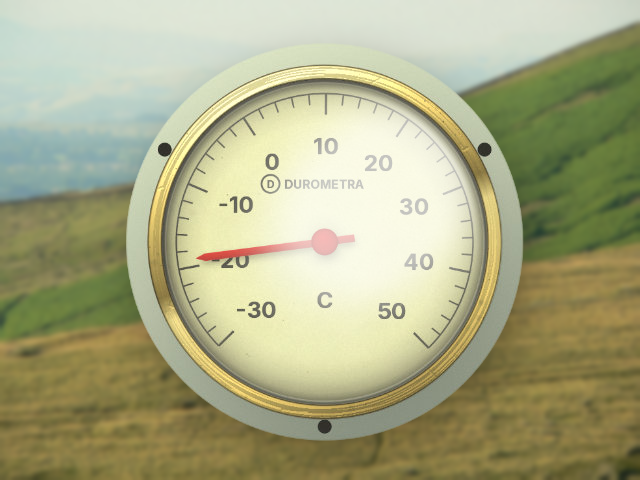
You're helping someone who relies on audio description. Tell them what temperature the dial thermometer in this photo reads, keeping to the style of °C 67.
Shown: °C -19
